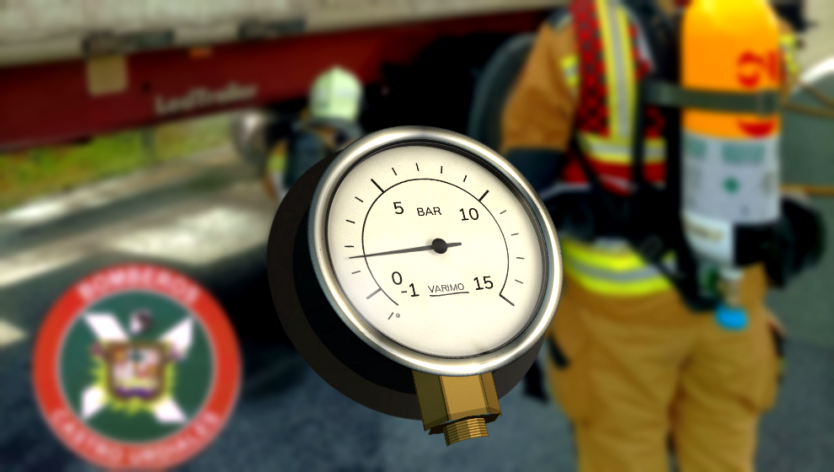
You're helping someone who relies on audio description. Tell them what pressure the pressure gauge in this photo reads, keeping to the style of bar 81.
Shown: bar 1.5
